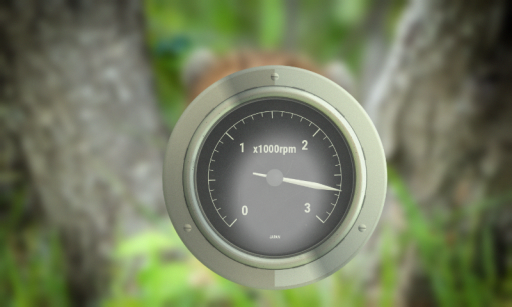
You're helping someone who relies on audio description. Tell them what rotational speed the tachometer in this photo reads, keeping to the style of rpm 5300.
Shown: rpm 2650
